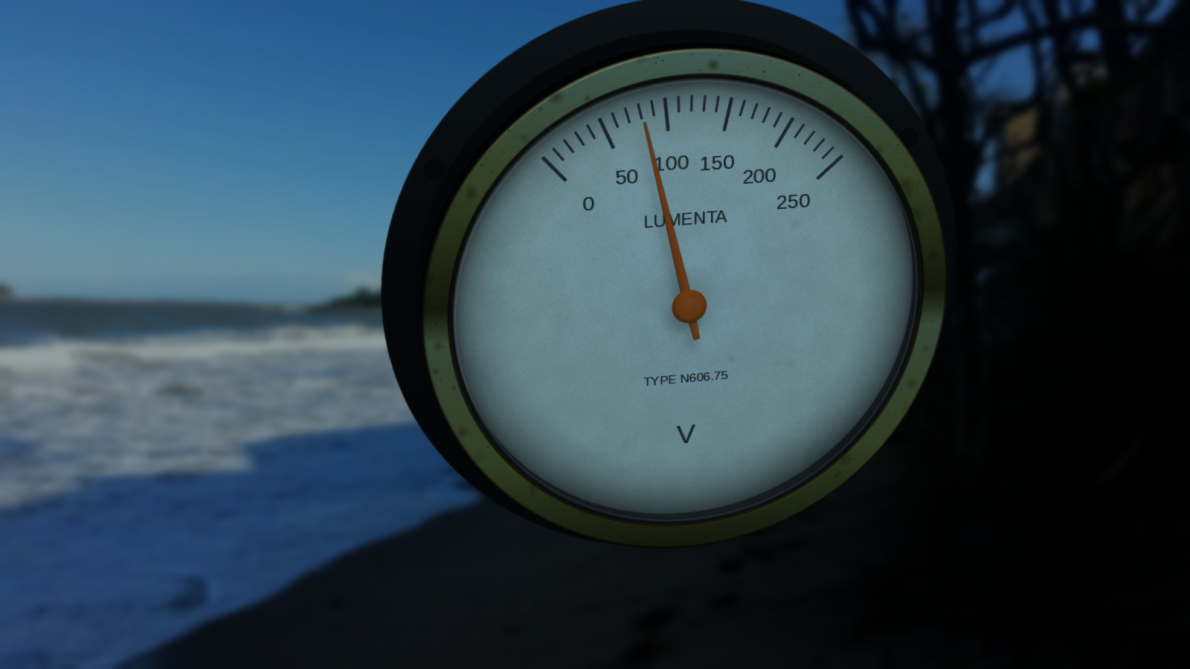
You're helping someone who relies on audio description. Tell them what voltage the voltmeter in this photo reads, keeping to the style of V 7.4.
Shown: V 80
